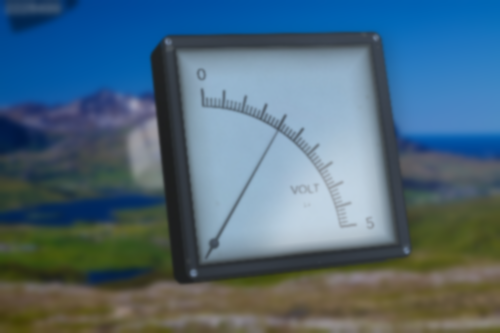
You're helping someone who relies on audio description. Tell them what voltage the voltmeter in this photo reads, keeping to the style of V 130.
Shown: V 2
